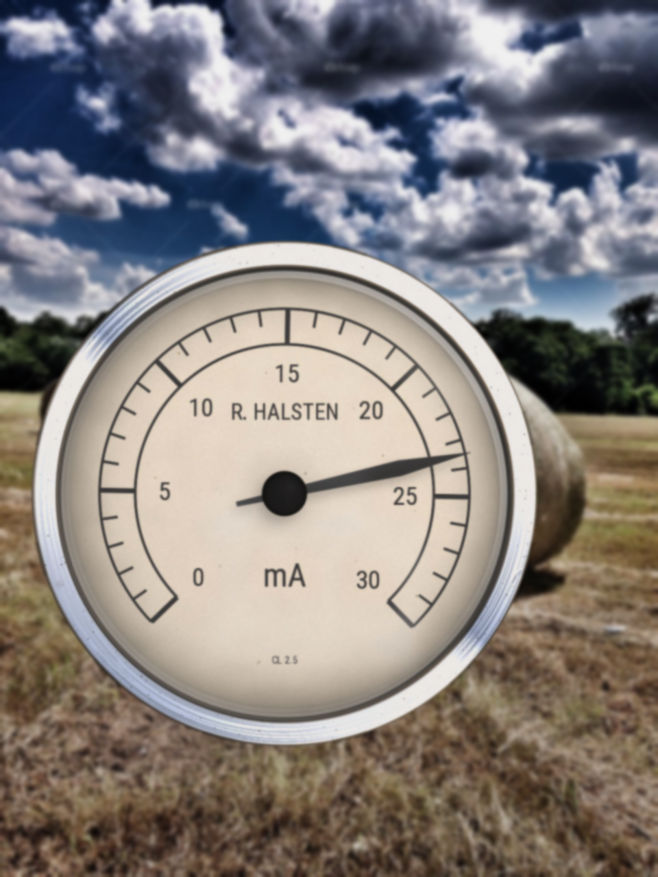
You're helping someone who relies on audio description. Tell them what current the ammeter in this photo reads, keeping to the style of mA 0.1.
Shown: mA 23.5
